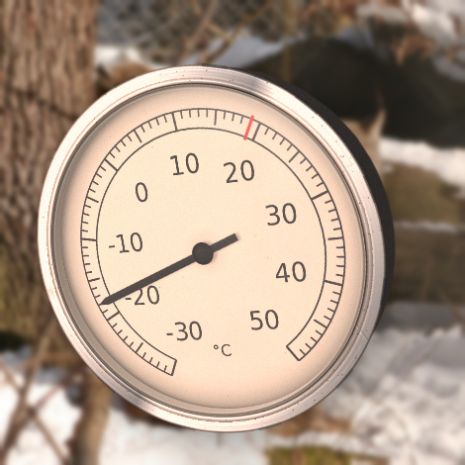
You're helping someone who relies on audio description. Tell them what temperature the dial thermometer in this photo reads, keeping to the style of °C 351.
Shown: °C -18
